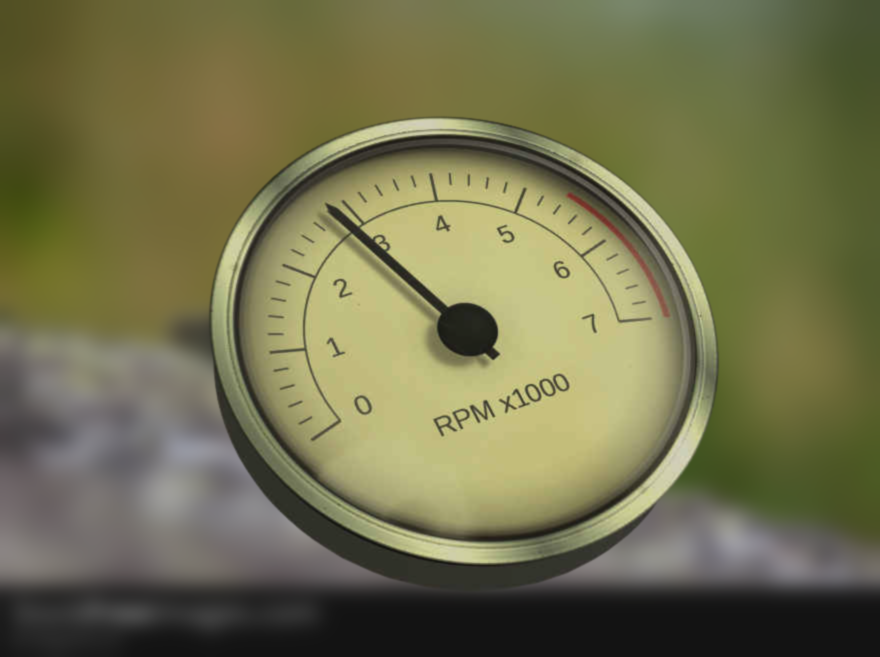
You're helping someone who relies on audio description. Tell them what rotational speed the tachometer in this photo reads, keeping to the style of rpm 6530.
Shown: rpm 2800
